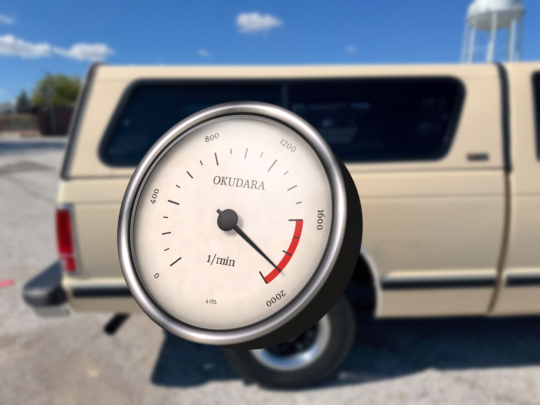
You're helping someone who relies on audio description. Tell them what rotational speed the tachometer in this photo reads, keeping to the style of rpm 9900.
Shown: rpm 1900
